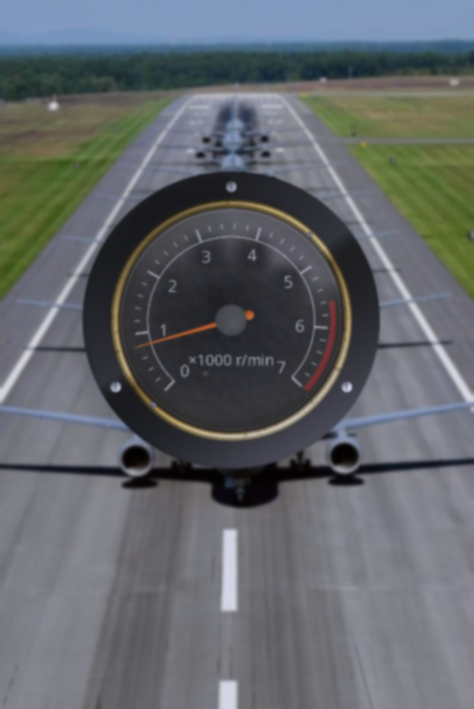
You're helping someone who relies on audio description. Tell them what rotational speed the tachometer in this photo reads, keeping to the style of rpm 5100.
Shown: rpm 800
